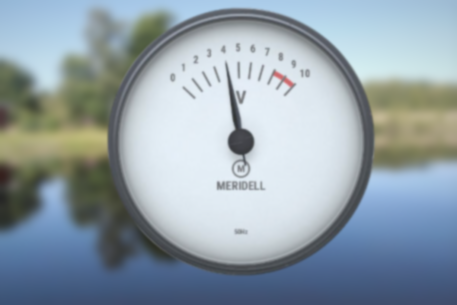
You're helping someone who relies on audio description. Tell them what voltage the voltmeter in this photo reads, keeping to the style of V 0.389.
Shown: V 4
